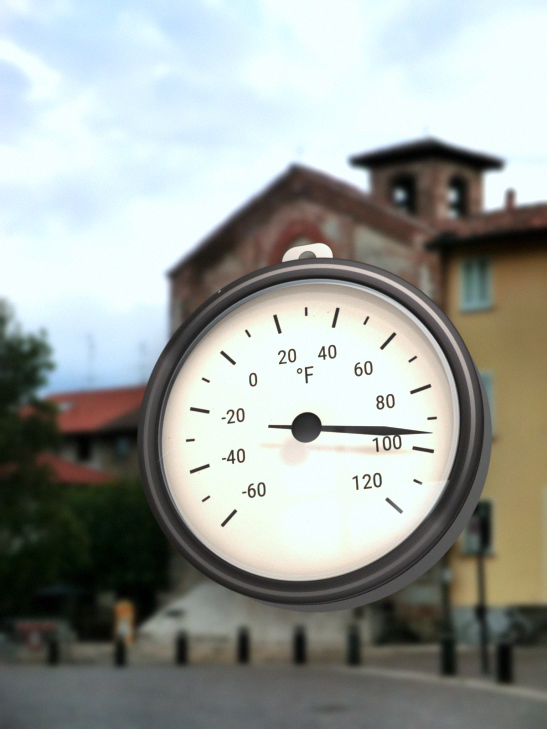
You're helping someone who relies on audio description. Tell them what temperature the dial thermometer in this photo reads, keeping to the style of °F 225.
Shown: °F 95
